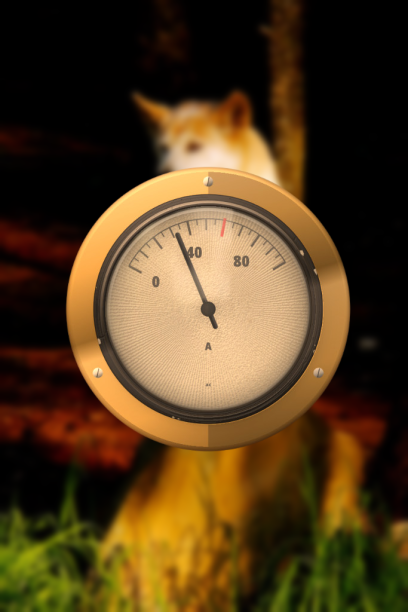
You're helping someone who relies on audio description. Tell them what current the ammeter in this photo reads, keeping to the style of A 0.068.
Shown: A 32.5
